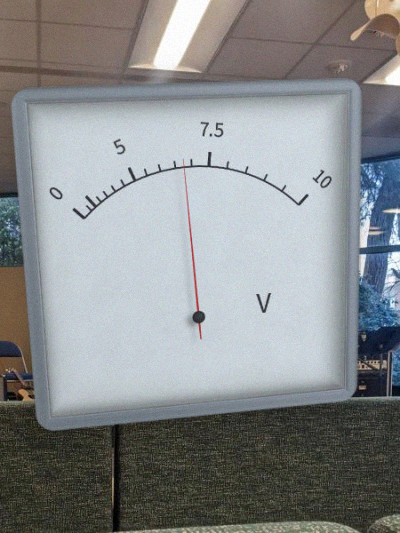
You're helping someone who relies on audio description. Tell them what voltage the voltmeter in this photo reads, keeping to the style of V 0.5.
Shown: V 6.75
